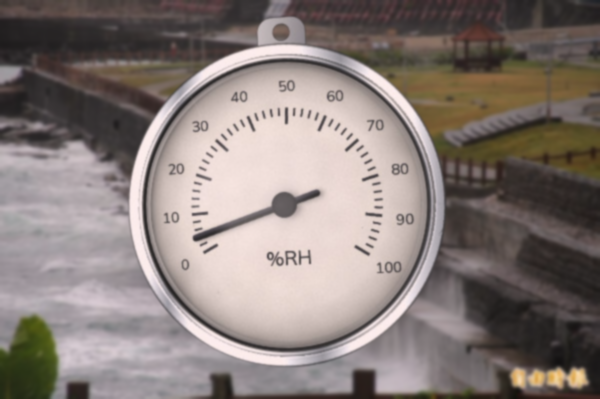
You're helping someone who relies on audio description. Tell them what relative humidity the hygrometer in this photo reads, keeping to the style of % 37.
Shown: % 4
